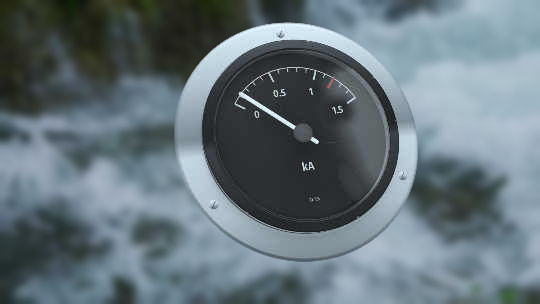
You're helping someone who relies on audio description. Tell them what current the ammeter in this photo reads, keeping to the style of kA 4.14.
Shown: kA 0.1
